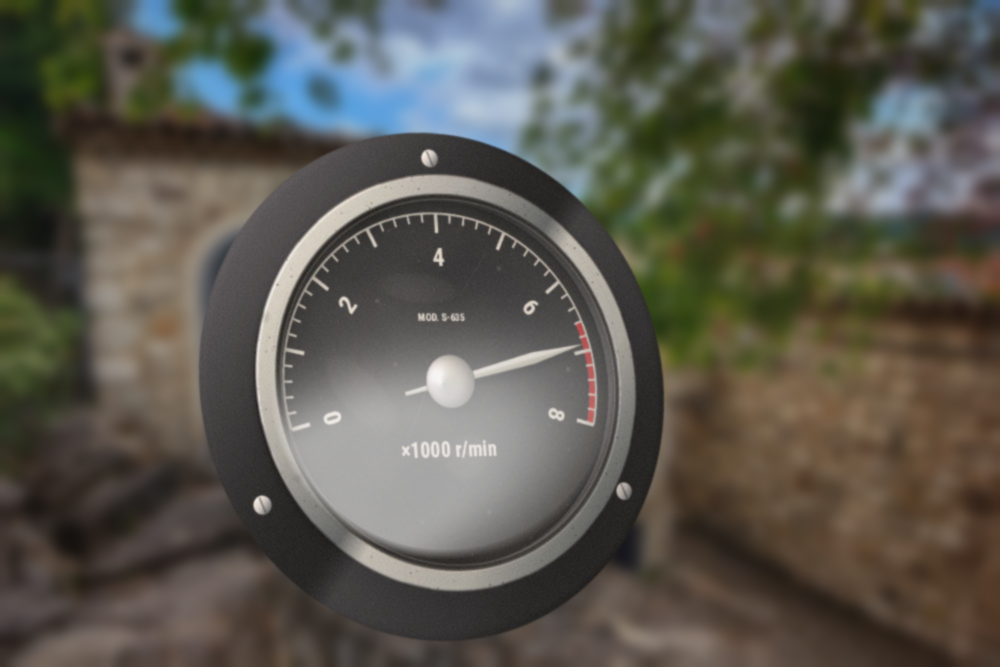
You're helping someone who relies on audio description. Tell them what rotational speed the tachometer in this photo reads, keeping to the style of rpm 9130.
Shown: rpm 6900
